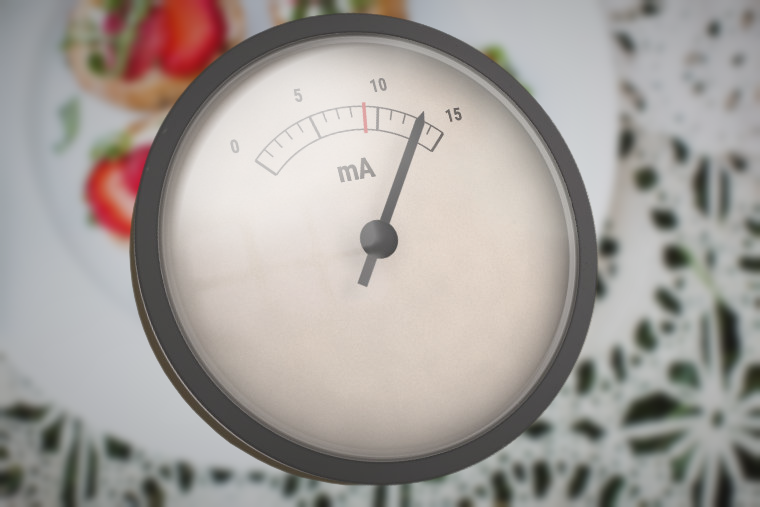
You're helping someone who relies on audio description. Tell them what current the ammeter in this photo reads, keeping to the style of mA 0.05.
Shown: mA 13
